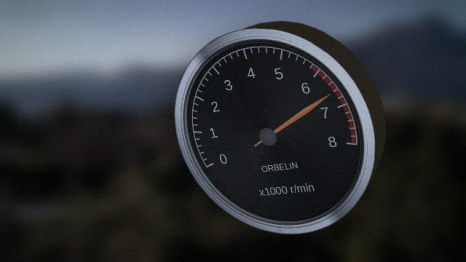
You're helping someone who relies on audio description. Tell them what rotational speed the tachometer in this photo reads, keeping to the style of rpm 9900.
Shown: rpm 6600
